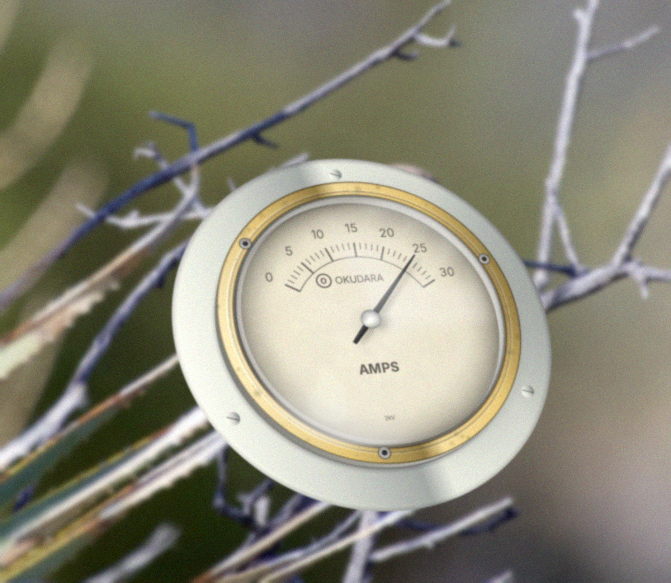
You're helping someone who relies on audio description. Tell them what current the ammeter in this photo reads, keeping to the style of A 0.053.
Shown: A 25
